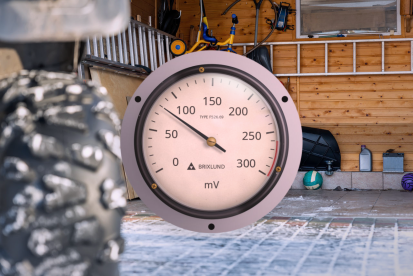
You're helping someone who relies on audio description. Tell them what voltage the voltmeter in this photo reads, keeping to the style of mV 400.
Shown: mV 80
